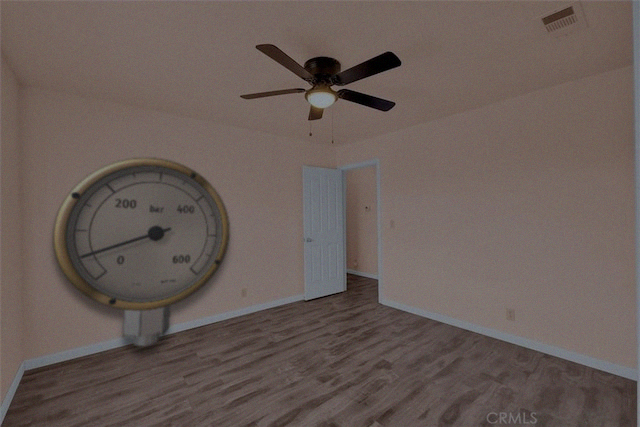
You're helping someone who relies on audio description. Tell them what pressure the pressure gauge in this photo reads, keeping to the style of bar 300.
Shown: bar 50
